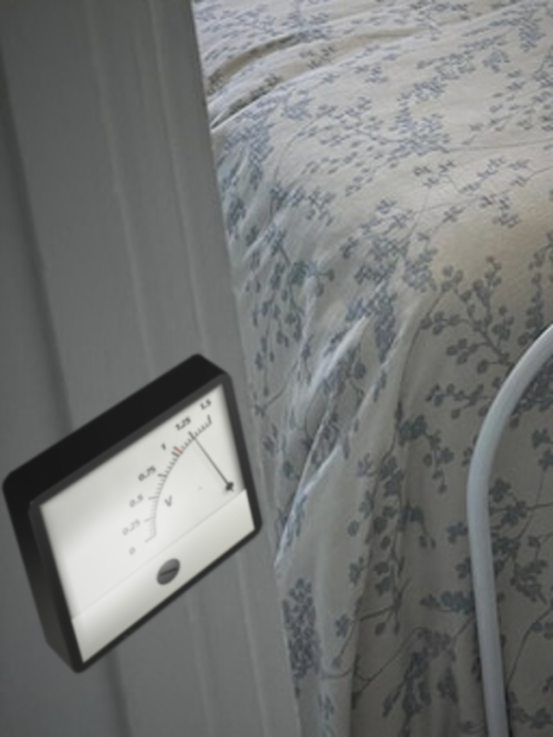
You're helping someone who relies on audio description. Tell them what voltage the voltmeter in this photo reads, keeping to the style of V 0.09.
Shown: V 1.25
